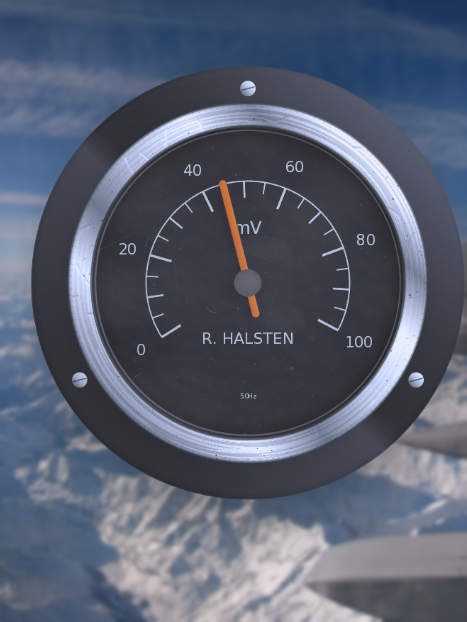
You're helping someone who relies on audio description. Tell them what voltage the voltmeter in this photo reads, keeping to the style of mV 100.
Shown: mV 45
